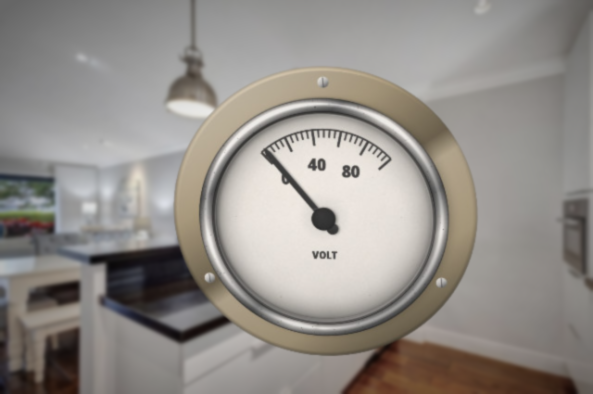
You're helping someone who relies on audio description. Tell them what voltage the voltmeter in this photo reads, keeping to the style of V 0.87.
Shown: V 4
